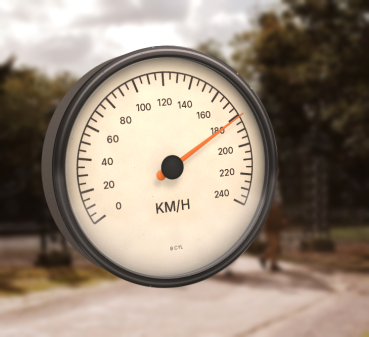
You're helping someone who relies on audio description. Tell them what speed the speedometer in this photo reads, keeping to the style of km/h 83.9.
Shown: km/h 180
